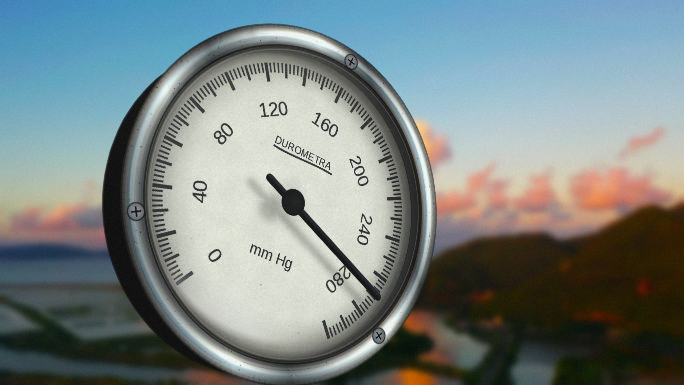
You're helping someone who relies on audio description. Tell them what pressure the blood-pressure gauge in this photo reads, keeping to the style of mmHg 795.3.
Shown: mmHg 270
